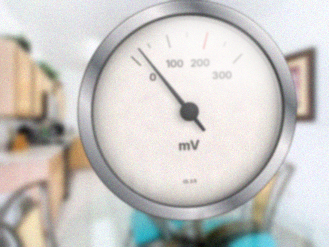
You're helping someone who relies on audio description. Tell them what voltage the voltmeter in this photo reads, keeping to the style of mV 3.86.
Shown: mV 25
